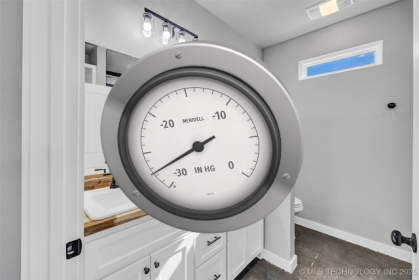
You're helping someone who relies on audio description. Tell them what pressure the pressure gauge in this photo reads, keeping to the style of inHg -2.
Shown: inHg -27.5
